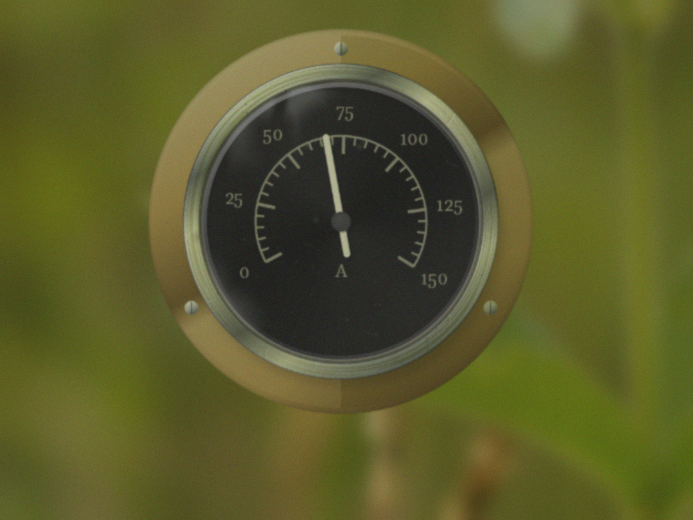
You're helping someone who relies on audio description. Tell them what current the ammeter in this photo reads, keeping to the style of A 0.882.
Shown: A 67.5
